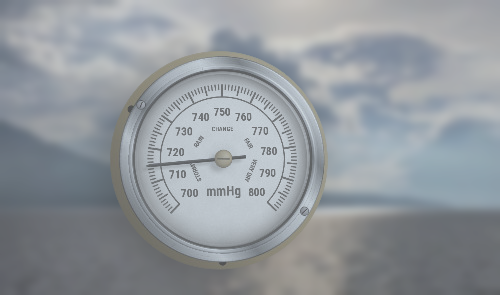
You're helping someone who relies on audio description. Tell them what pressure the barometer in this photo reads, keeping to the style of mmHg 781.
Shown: mmHg 715
